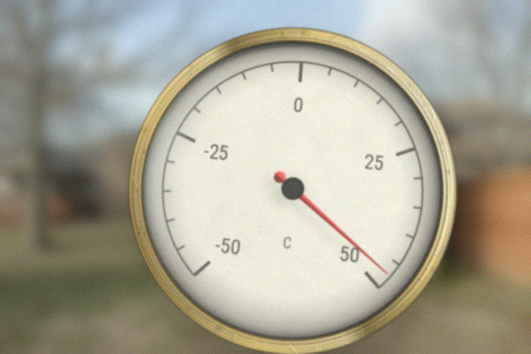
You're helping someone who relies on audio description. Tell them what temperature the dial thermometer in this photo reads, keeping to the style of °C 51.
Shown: °C 47.5
